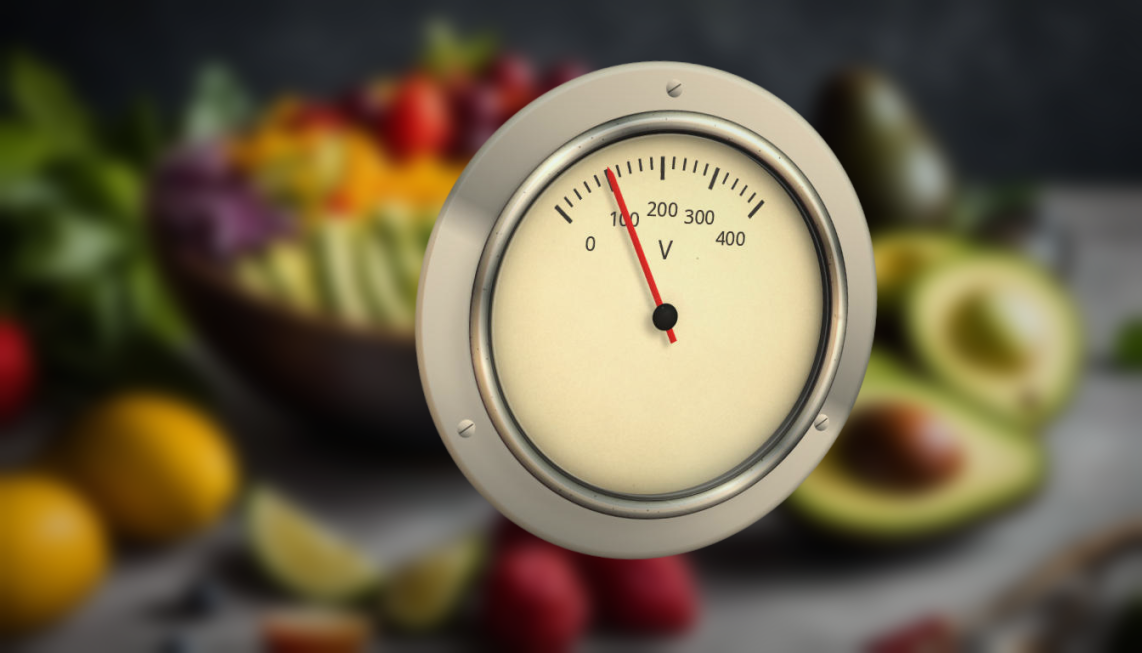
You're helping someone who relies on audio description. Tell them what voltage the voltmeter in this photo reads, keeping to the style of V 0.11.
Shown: V 100
